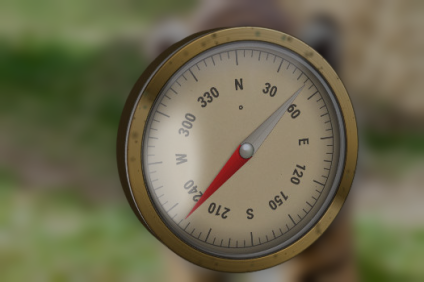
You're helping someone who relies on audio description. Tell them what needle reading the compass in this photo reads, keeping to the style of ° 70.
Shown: ° 230
